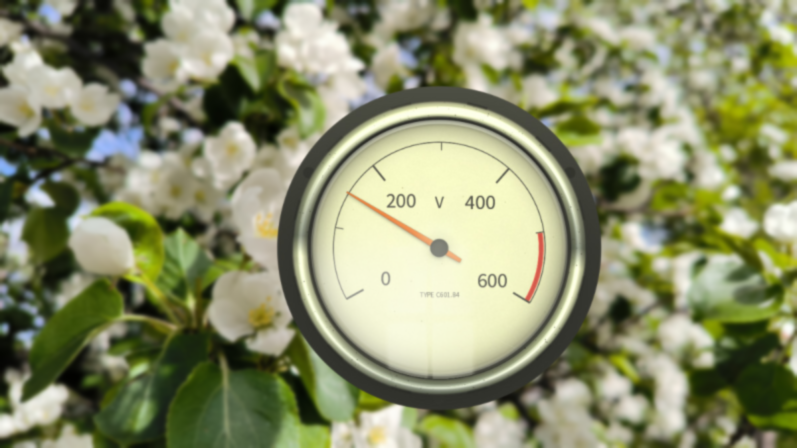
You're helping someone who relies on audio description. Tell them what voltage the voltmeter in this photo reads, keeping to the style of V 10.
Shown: V 150
